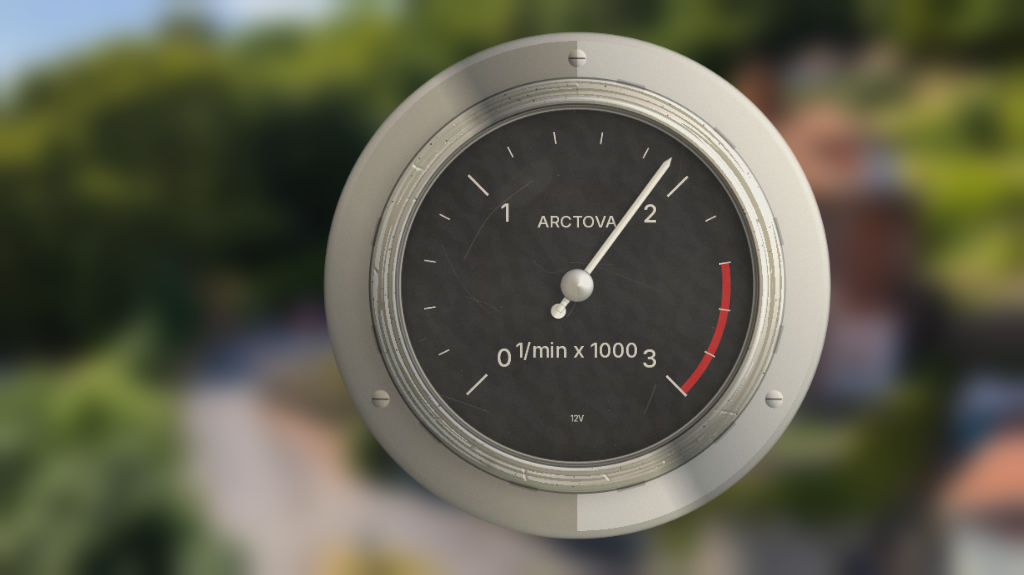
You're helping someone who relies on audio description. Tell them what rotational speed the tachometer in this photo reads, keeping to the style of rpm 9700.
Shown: rpm 1900
